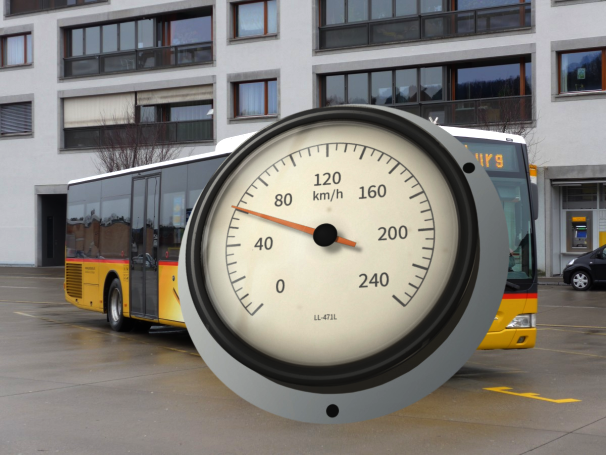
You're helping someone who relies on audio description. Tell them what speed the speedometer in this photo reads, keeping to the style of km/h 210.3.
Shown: km/h 60
